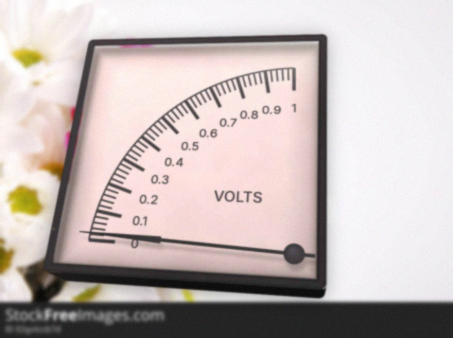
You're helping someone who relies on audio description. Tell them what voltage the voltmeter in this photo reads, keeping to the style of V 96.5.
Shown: V 0.02
